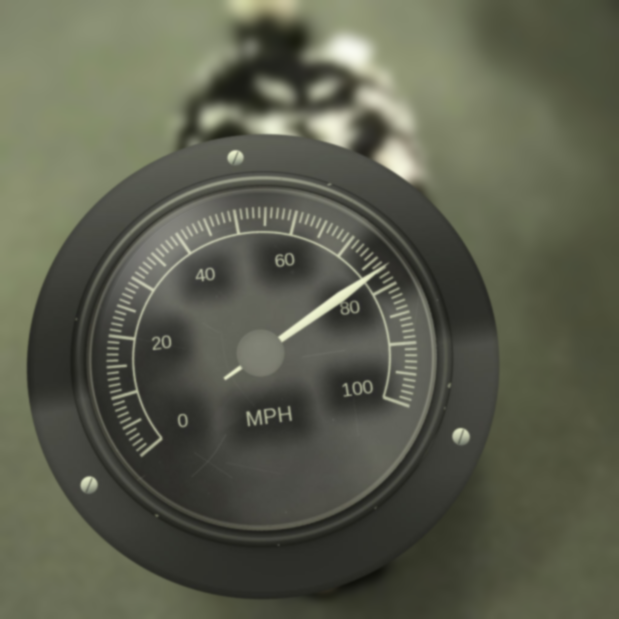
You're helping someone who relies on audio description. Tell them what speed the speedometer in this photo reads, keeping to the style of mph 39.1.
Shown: mph 77
